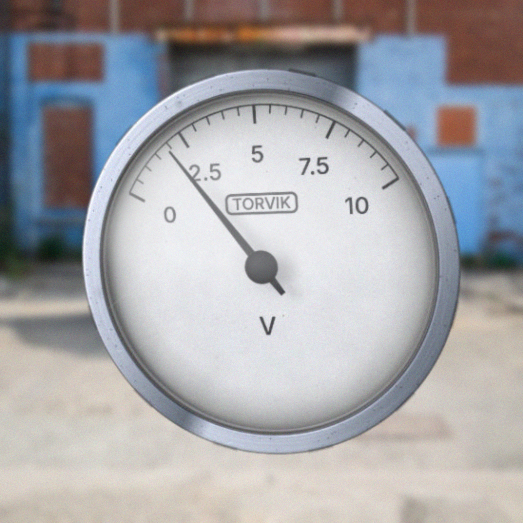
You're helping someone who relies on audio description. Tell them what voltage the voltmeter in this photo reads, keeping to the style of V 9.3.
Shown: V 2
